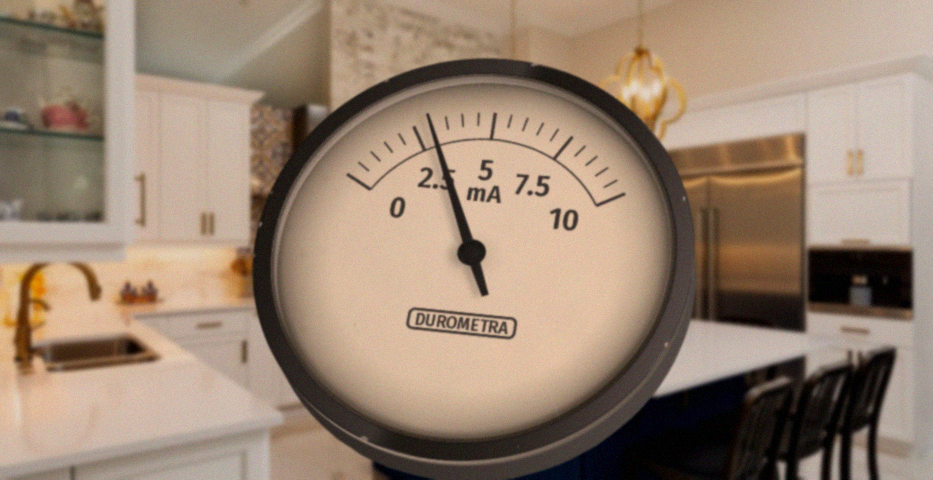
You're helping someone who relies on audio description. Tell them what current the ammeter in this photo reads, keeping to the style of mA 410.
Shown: mA 3
